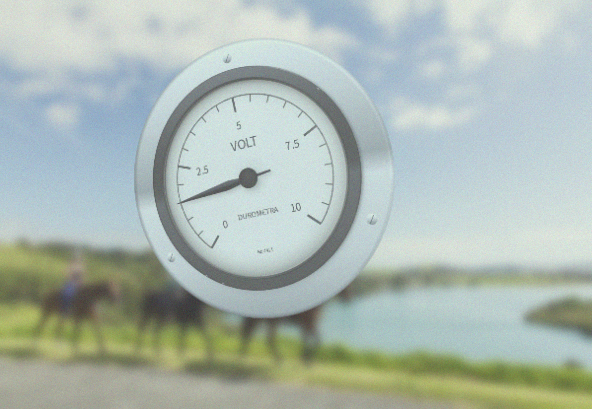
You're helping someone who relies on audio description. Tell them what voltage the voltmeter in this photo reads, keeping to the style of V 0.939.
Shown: V 1.5
